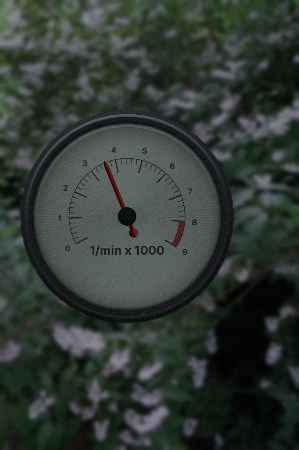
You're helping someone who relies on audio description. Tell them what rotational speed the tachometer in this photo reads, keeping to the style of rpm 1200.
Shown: rpm 3600
